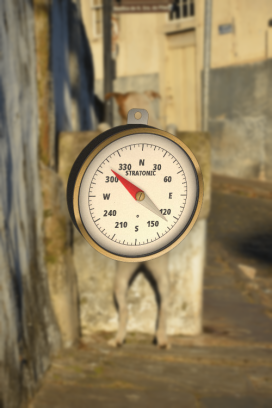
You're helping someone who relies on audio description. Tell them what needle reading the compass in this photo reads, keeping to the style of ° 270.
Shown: ° 310
